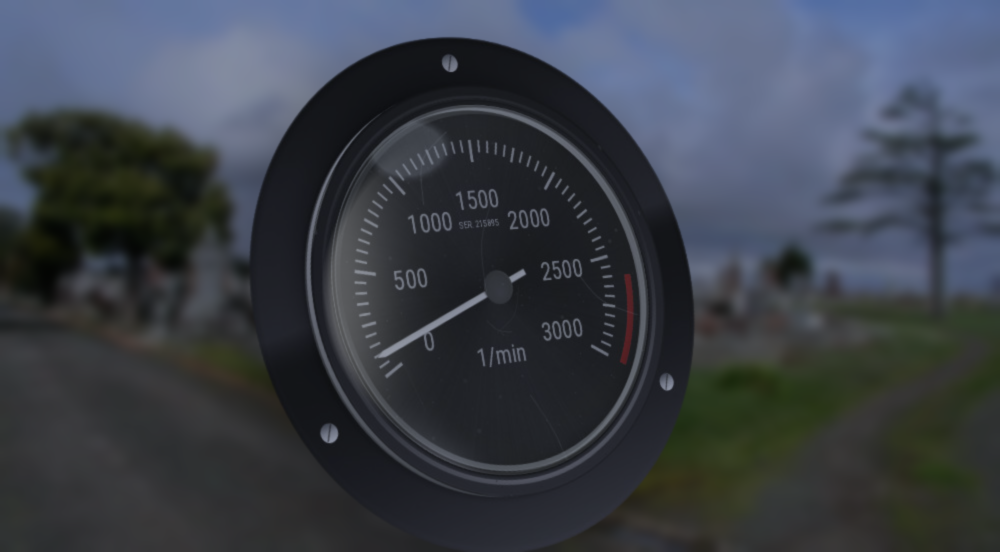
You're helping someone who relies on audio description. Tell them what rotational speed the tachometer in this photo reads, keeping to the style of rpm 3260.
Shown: rpm 100
